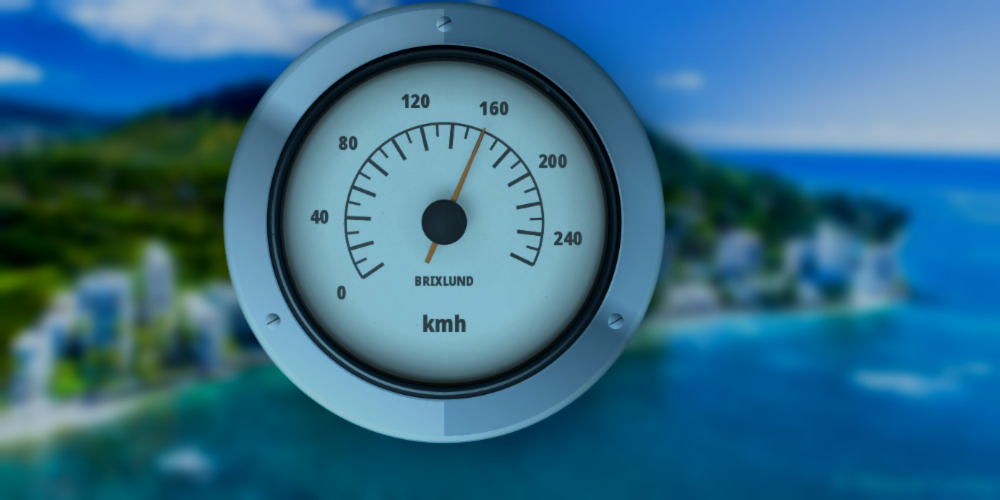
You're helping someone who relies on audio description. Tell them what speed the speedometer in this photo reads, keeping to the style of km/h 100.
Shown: km/h 160
